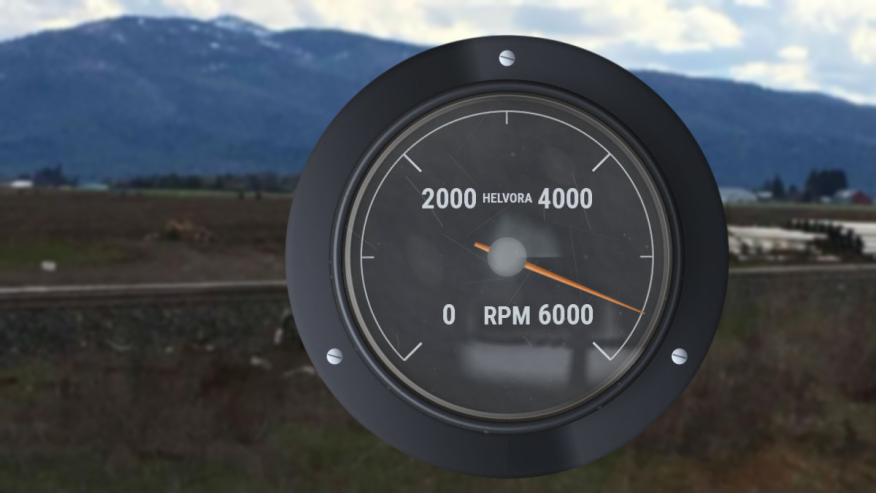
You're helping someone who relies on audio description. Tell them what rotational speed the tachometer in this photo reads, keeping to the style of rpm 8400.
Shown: rpm 5500
